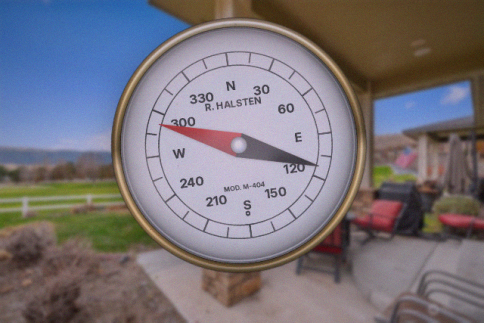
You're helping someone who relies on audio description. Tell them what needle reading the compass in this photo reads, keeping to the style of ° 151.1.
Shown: ° 292.5
